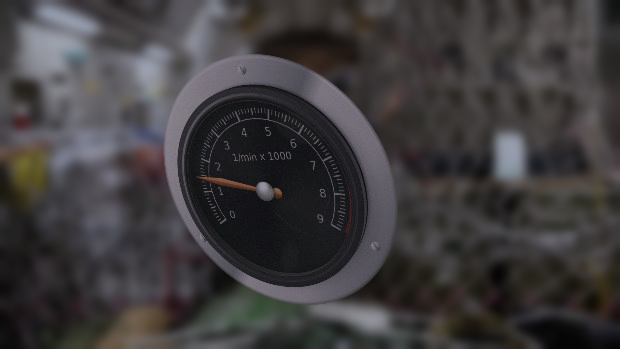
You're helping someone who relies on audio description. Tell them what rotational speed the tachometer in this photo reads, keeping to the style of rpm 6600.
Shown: rpm 1500
